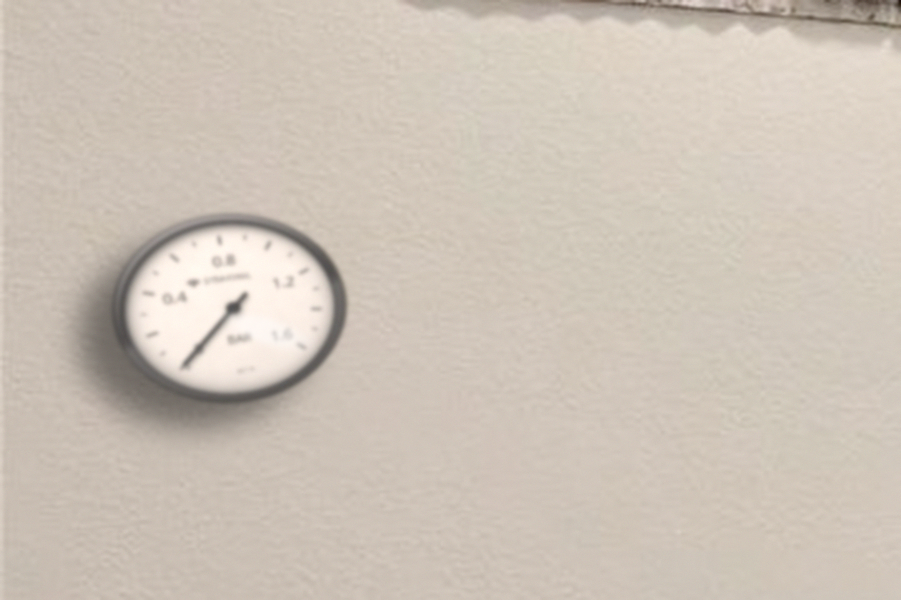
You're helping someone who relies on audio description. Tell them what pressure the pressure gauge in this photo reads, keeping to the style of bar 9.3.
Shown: bar 0
